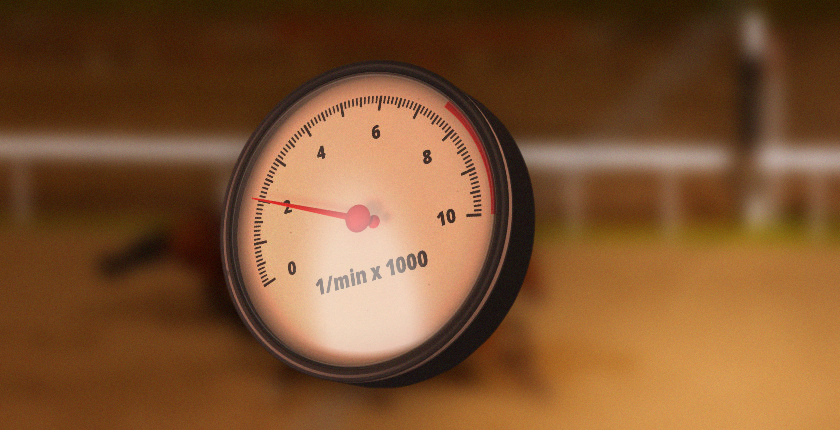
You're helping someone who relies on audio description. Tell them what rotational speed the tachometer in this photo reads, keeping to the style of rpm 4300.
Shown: rpm 2000
